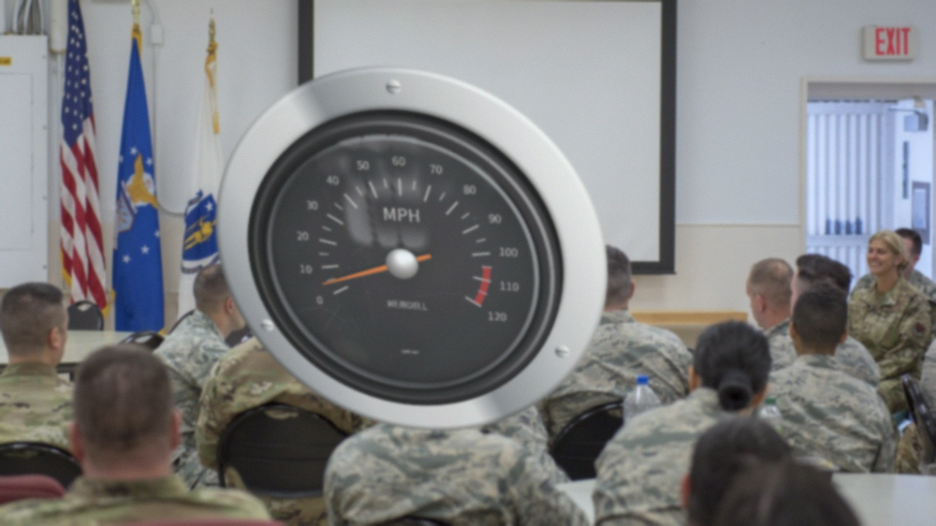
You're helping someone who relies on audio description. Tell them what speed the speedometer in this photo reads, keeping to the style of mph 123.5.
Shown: mph 5
